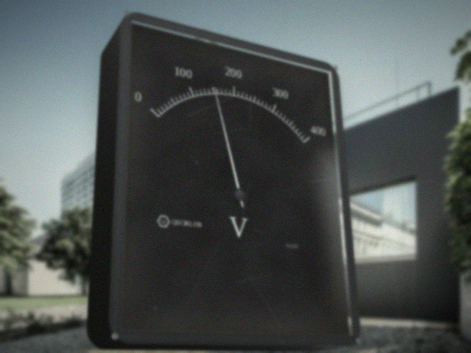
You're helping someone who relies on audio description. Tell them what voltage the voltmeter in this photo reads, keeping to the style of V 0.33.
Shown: V 150
